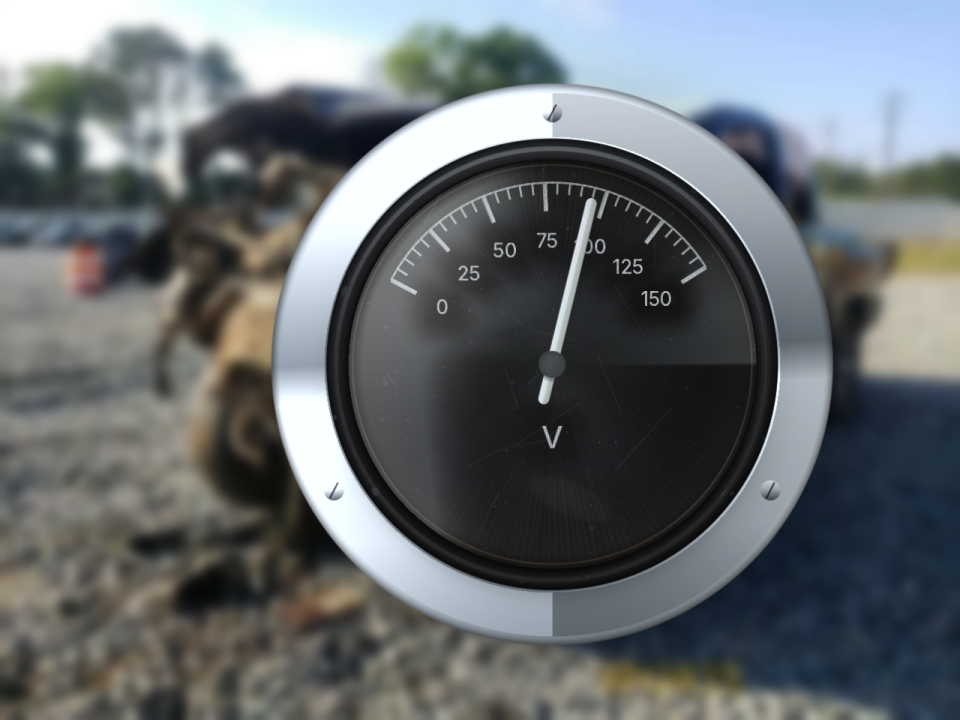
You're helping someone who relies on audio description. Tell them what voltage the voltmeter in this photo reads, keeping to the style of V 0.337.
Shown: V 95
